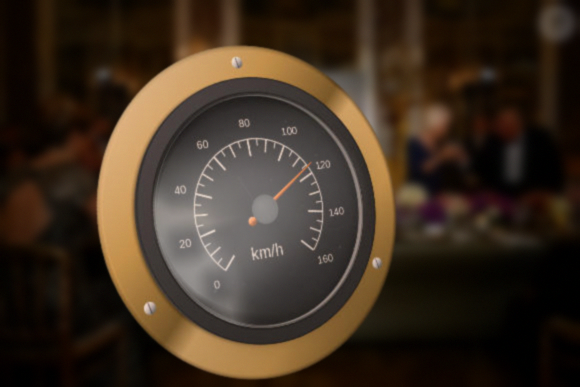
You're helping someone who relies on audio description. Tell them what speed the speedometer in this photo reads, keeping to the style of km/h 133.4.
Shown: km/h 115
